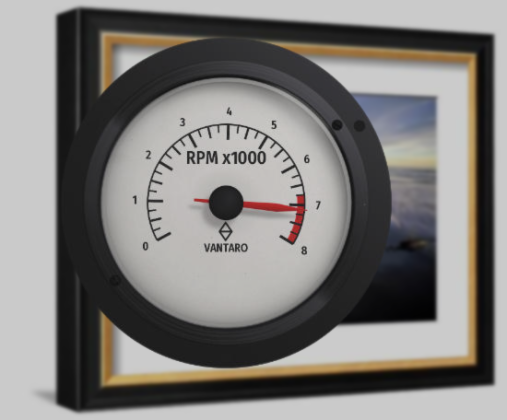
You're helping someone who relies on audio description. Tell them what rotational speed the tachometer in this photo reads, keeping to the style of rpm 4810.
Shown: rpm 7125
